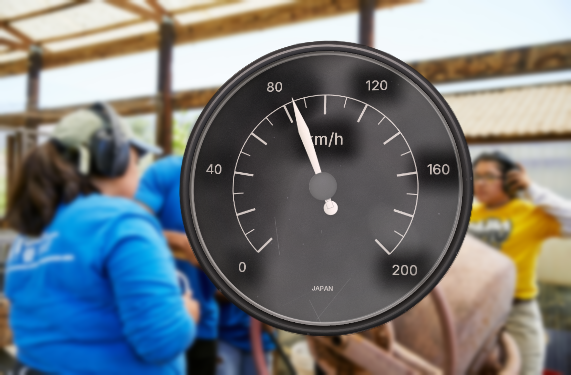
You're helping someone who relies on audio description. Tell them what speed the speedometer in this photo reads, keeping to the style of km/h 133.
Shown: km/h 85
